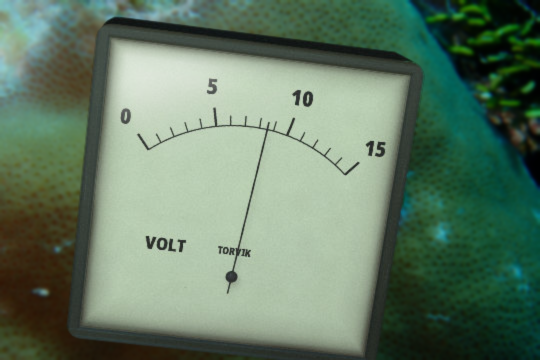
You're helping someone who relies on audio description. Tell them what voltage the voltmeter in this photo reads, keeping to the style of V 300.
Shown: V 8.5
